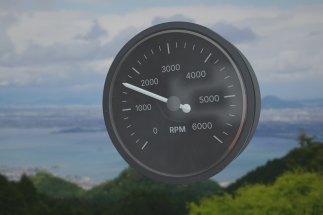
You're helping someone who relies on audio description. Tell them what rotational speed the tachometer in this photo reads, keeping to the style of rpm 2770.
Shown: rpm 1600
